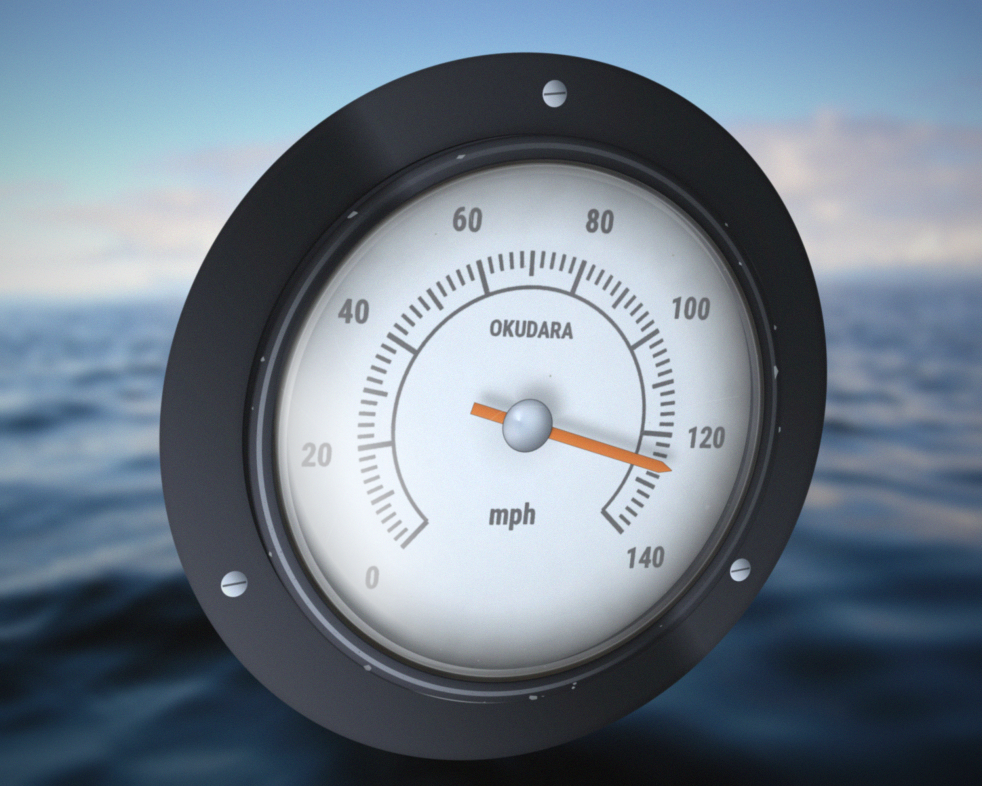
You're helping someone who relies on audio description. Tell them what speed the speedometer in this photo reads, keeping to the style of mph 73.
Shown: mph 126
